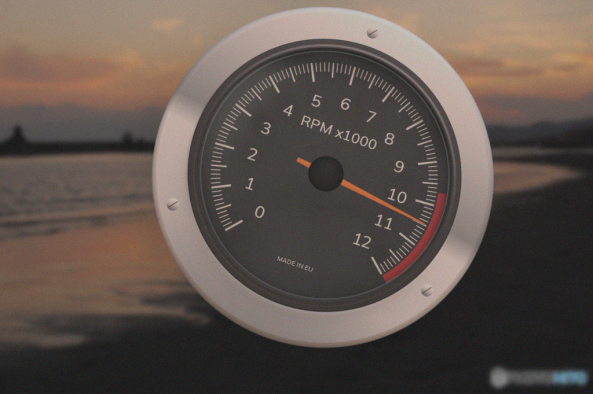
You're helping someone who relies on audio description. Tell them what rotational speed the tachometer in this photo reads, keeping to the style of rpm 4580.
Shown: rpm 10500
